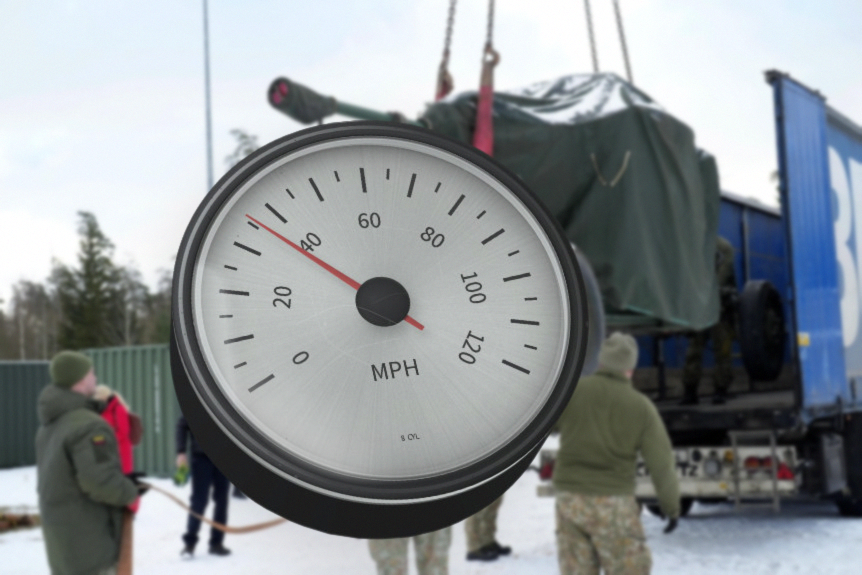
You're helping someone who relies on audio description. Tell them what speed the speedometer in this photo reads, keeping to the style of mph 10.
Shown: mph 35
